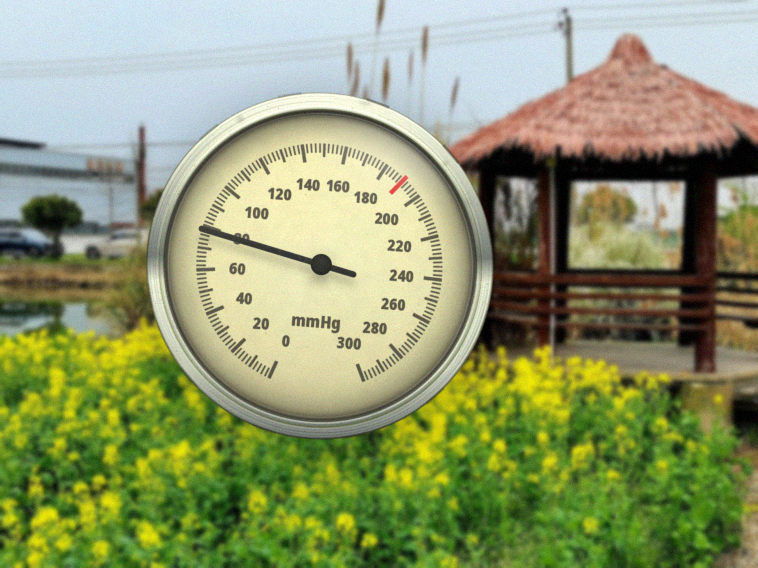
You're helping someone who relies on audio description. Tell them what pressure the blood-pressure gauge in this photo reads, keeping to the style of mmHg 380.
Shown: mmHg 78
